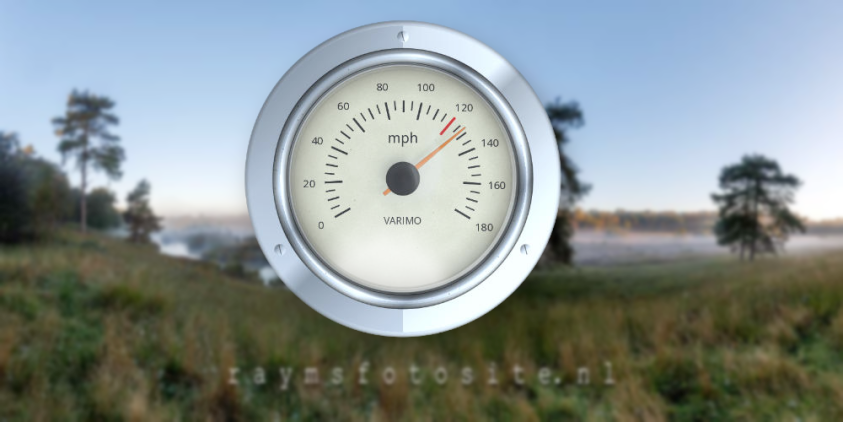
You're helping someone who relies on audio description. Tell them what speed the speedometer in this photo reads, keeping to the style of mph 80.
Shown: mph 127.5
